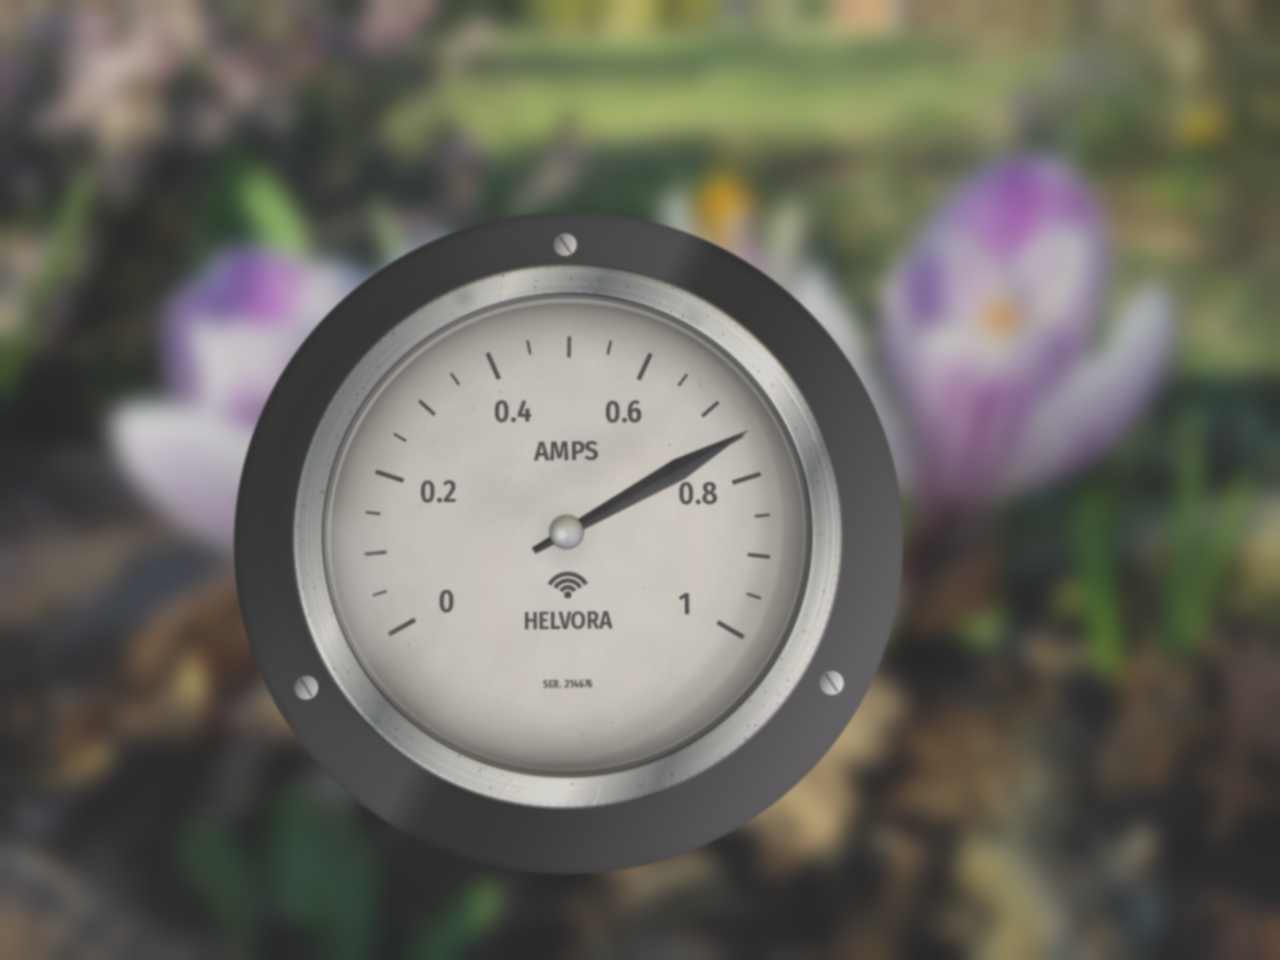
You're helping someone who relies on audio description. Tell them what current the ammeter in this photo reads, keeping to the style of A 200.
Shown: A 0.75
